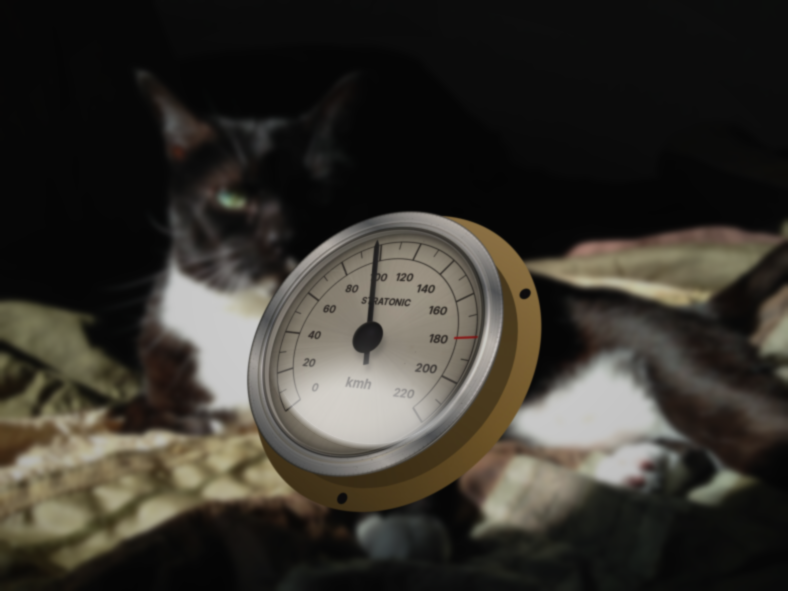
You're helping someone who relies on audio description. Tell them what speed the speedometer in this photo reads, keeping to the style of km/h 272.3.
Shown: km/h 100
